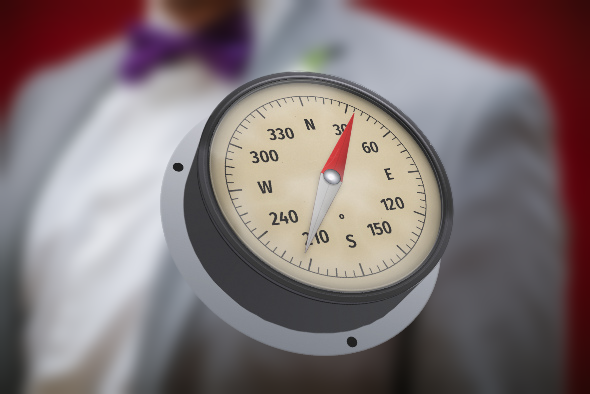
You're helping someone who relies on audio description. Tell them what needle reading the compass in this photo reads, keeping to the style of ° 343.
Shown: ° 35
